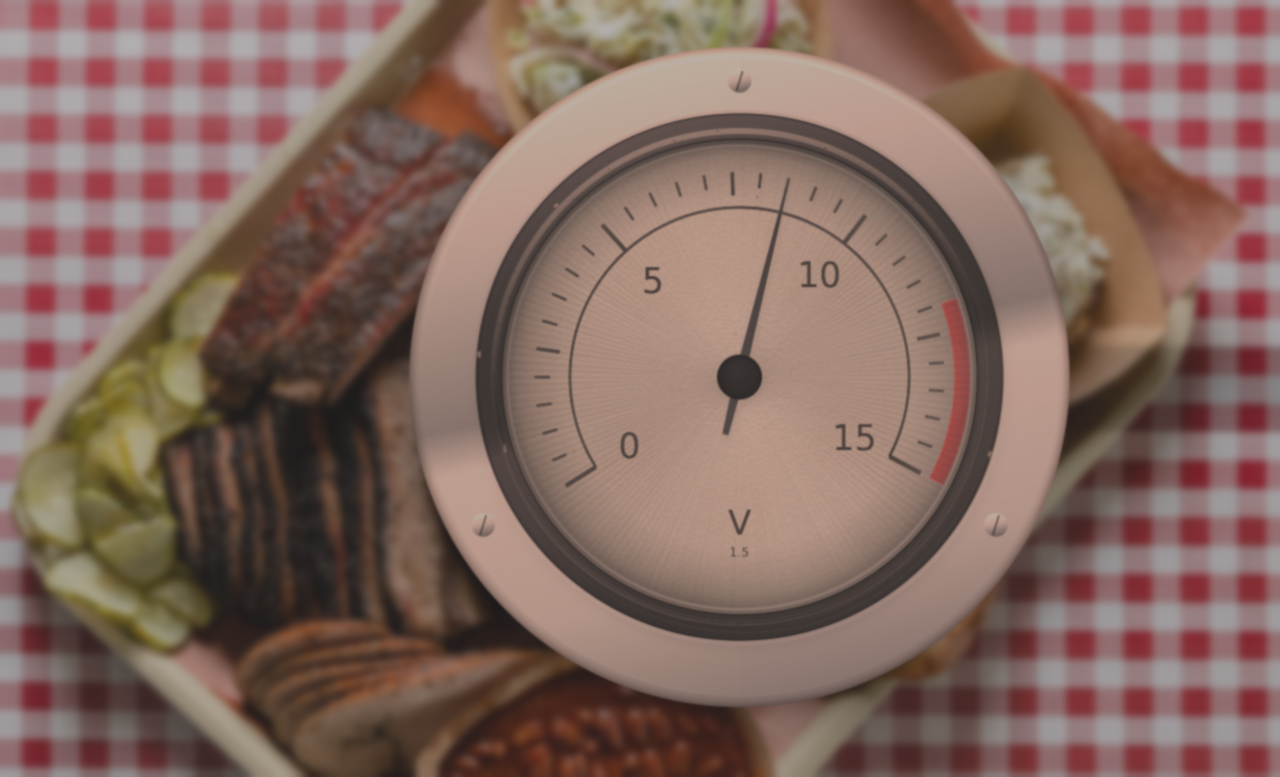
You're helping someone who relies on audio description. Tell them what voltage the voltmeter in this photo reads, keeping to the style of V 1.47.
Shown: V 8.5
